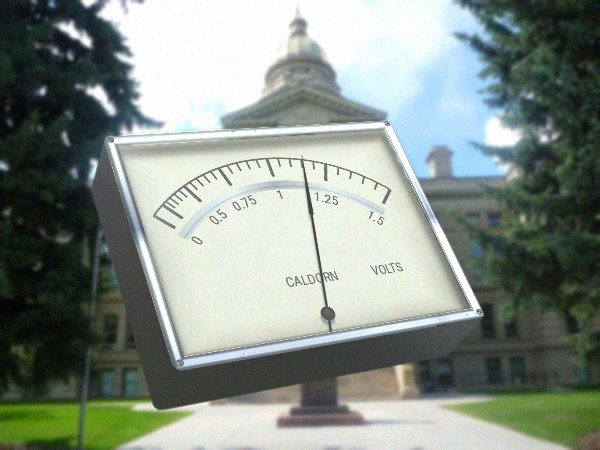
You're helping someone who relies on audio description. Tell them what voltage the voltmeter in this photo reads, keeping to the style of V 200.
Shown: V 1.15
